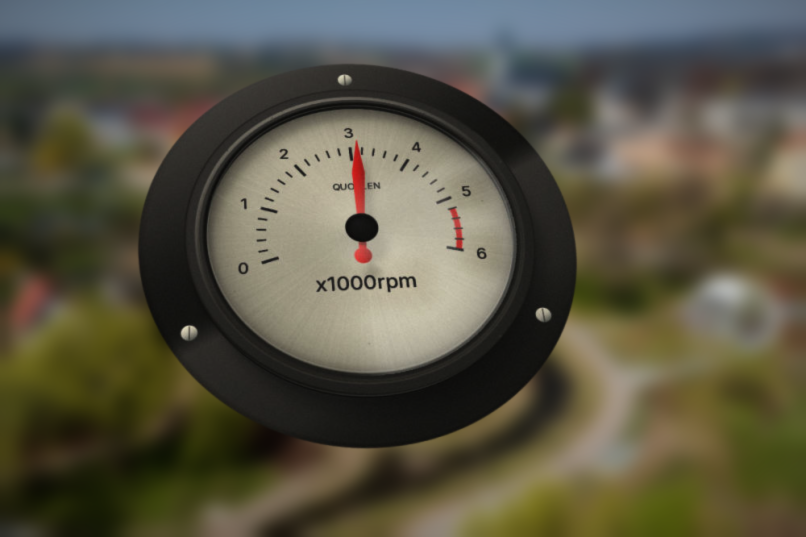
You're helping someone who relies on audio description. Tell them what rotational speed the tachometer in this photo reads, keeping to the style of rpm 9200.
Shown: rpm 3100
